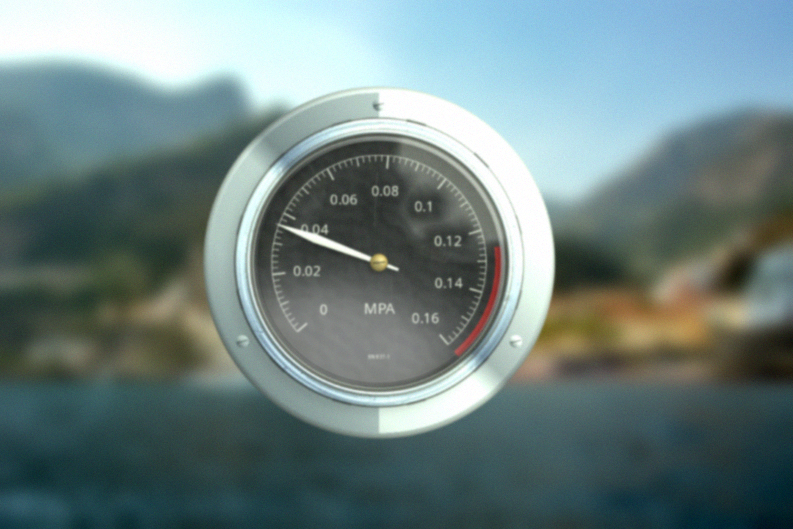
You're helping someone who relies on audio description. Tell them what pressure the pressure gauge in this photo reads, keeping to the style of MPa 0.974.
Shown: MPa 0.036
